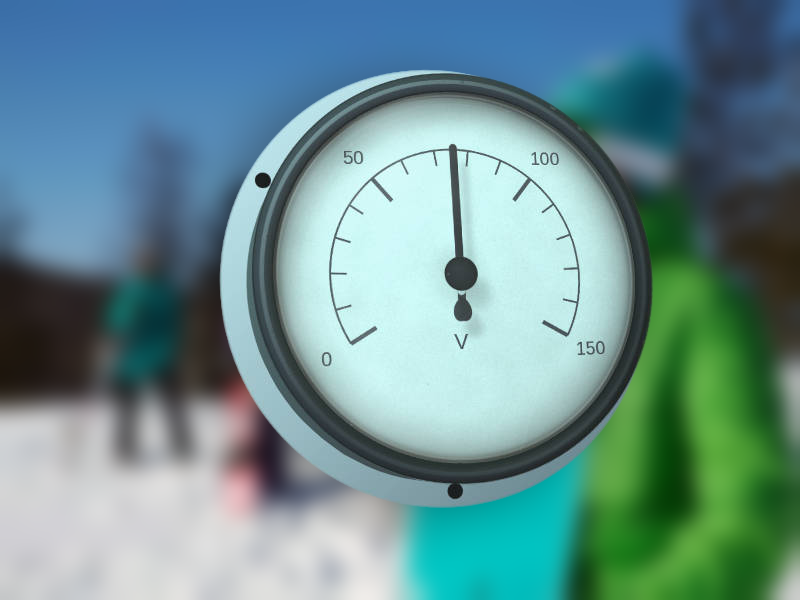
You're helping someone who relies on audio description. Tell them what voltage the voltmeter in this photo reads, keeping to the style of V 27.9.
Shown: V 75
